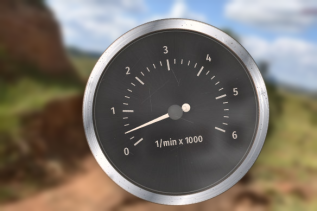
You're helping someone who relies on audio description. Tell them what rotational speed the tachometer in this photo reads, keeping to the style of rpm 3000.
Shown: rpm 400
